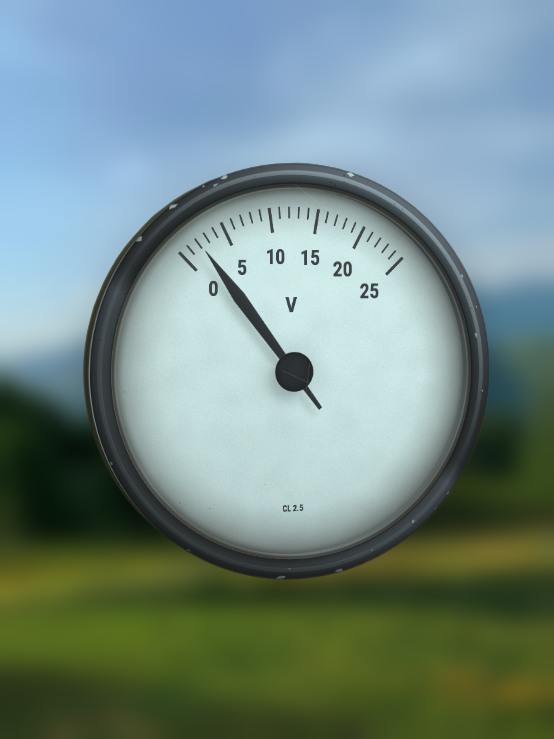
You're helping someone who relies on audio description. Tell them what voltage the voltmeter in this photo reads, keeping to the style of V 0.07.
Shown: V 2
